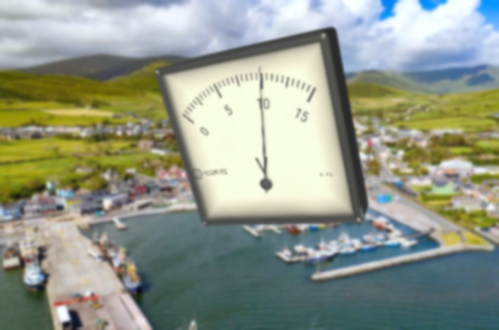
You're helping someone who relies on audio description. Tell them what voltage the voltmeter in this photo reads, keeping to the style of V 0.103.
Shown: V 10
